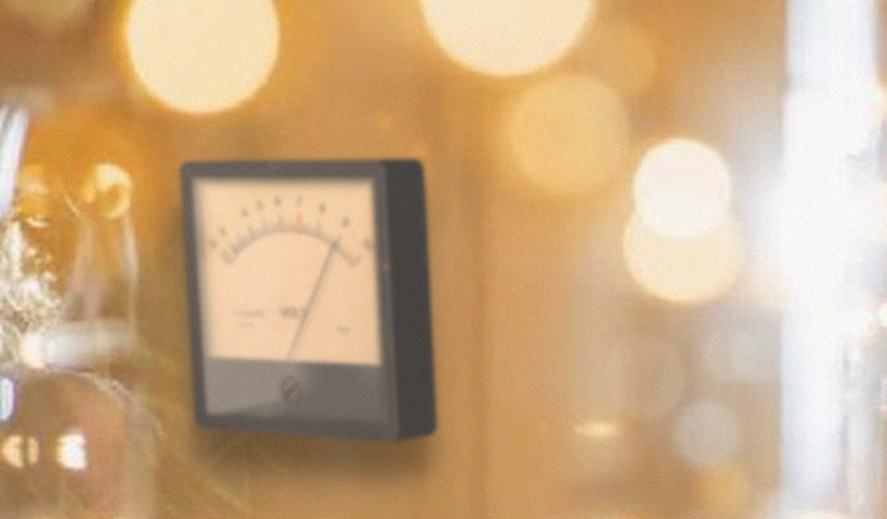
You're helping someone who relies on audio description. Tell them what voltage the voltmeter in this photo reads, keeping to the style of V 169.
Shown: V 9
